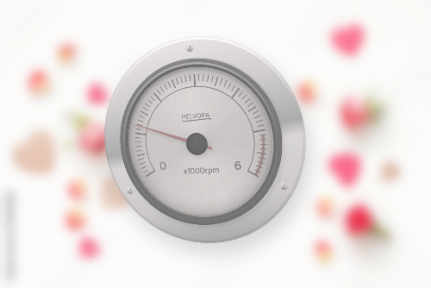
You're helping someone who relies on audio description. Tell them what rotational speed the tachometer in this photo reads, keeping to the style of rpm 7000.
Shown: rpm 1200
